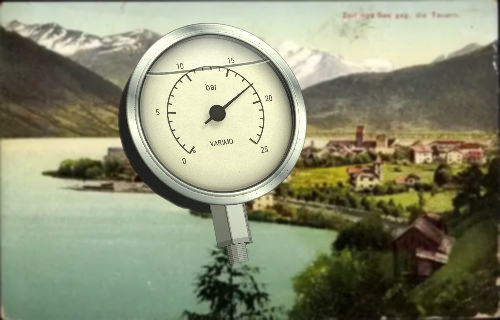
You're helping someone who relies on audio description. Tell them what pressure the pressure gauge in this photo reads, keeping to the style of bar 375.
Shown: bar 18
